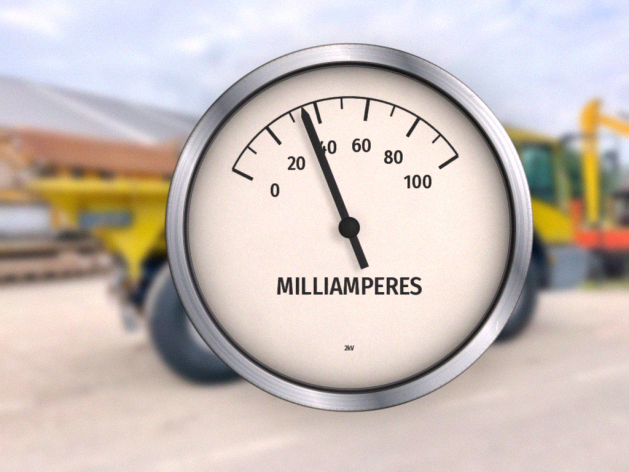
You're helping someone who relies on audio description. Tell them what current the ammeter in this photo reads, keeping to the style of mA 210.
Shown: mA 35
